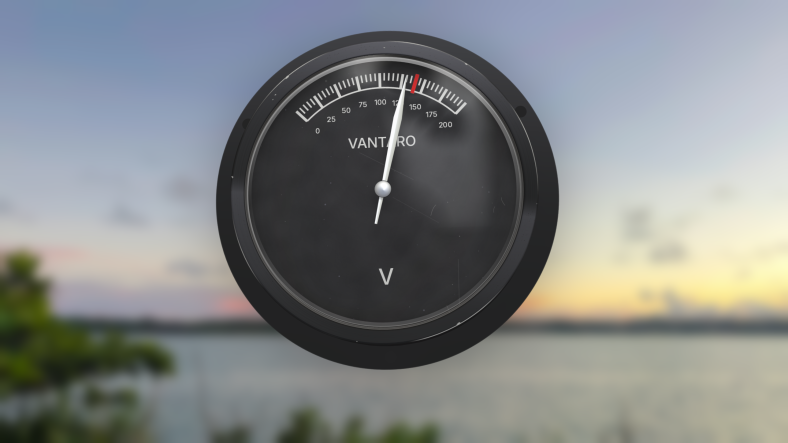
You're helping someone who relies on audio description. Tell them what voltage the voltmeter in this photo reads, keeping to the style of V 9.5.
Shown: V 130
